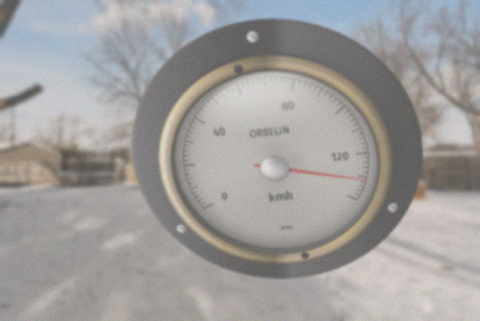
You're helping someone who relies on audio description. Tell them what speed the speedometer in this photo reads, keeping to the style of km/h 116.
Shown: km/h 130
